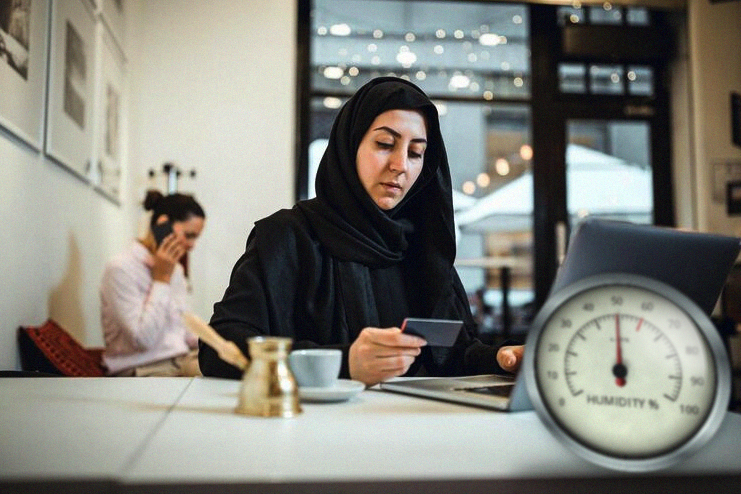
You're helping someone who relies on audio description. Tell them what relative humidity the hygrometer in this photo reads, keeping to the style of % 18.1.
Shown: % 50
